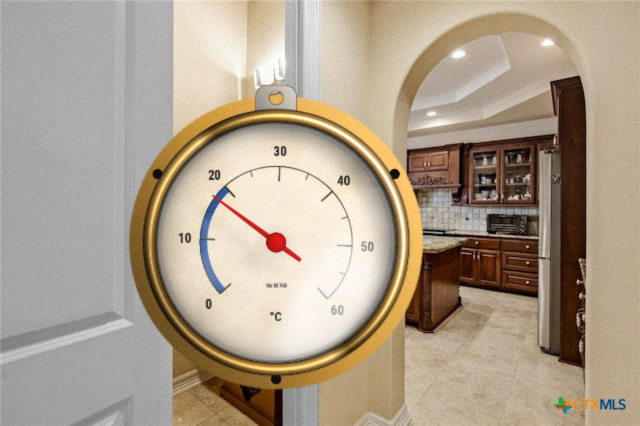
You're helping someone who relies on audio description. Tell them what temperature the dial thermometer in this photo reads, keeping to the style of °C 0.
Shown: °C 17.5
